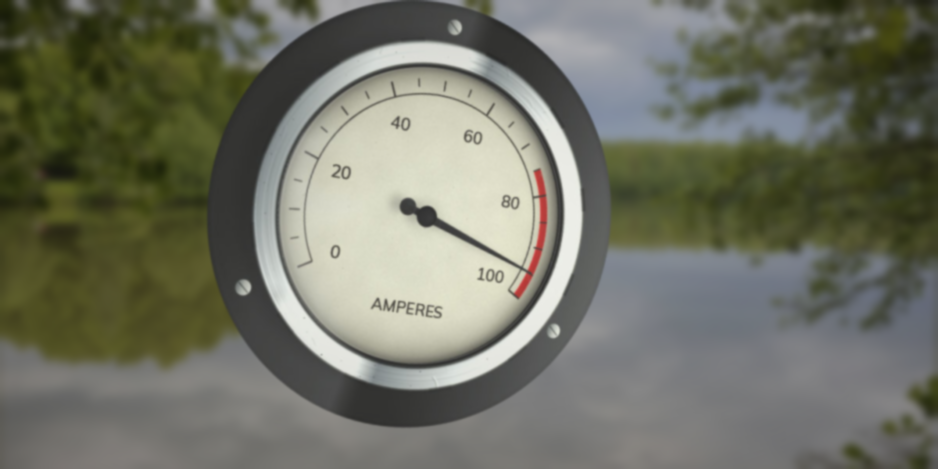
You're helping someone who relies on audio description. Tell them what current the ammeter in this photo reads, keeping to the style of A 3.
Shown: A 95
